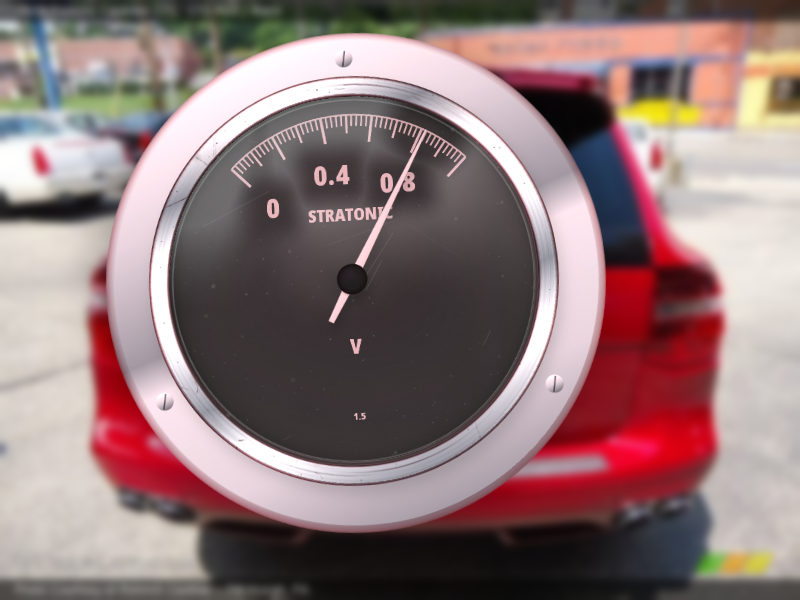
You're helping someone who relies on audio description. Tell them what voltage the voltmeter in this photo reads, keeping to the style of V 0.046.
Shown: V 0.82
